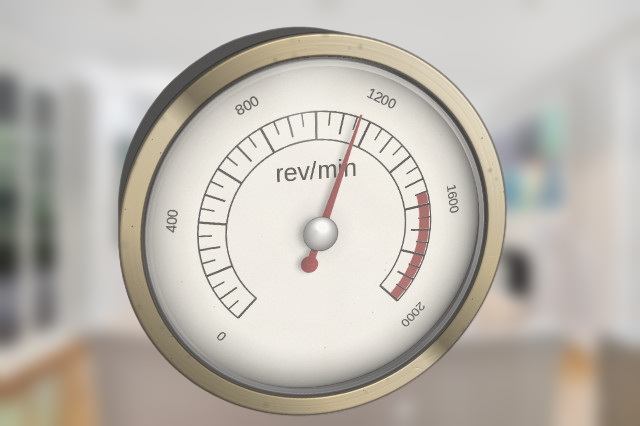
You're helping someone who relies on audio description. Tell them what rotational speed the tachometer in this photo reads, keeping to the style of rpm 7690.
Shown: rpm 1150
